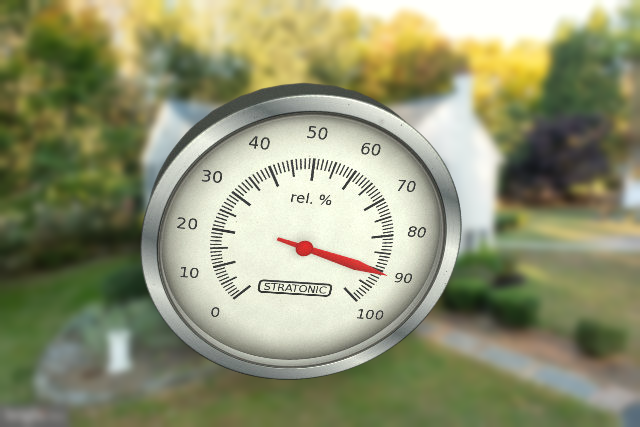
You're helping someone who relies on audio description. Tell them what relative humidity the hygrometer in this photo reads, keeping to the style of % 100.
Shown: % 90
